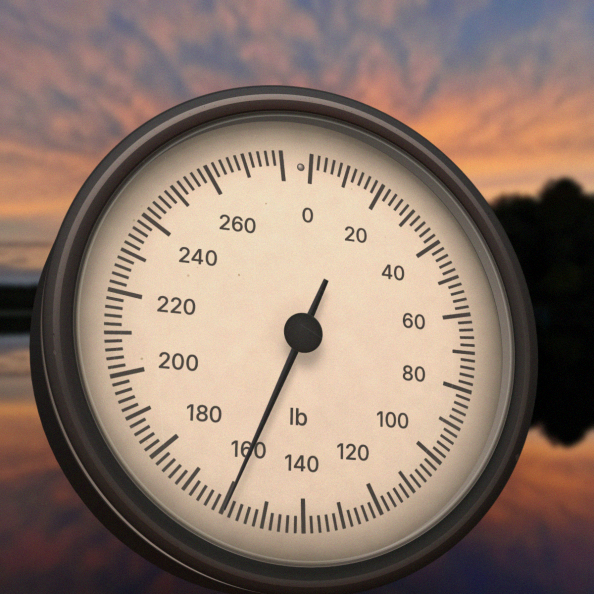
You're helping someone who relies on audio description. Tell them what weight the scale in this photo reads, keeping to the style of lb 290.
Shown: lb 160
